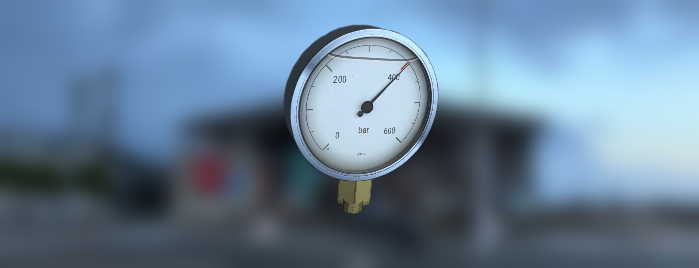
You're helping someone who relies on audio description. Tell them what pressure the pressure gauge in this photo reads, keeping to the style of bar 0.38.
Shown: bar 400
